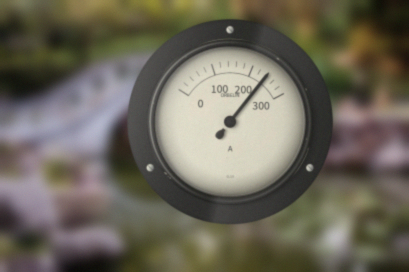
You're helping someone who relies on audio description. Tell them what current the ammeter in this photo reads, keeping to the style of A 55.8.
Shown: A 240
